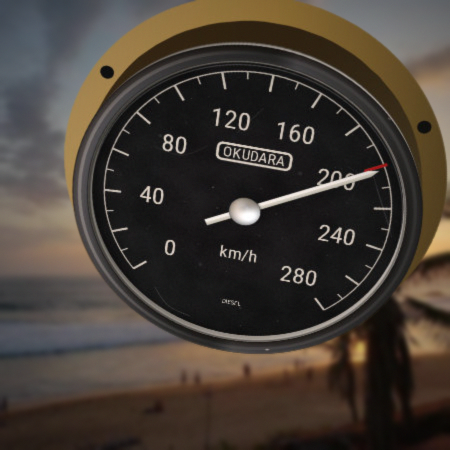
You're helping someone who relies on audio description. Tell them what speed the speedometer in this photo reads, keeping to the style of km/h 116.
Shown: km/h 200
